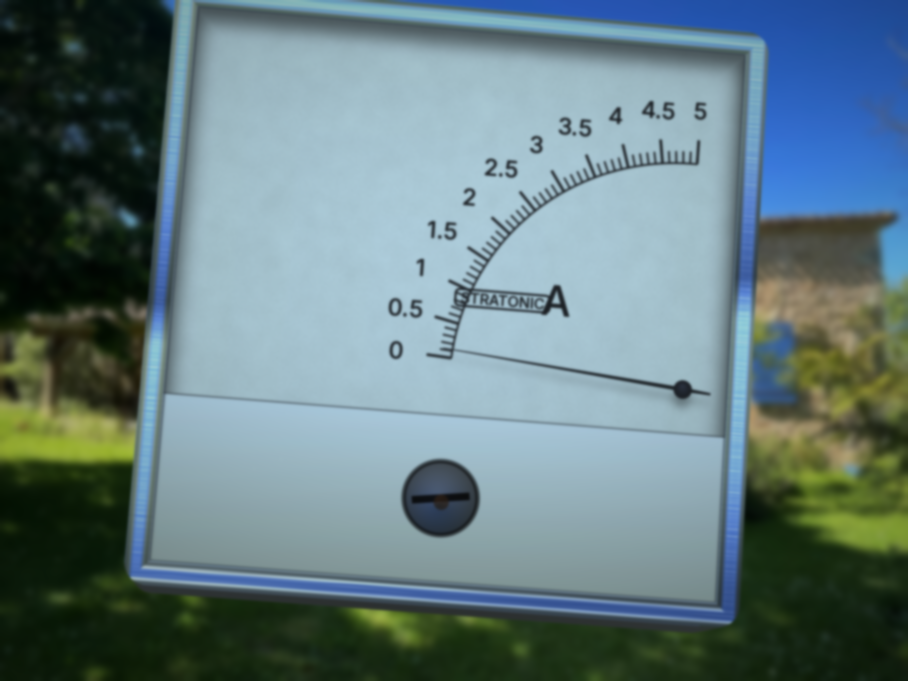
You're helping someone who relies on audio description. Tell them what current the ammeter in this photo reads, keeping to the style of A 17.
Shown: A 0.1
